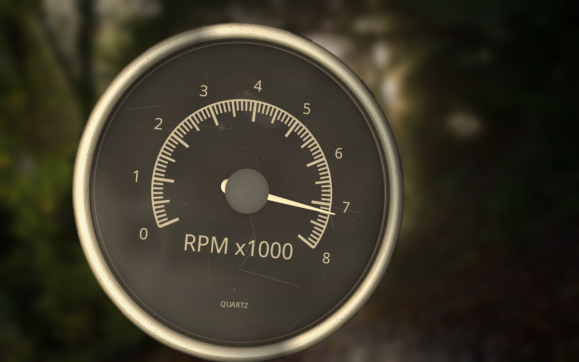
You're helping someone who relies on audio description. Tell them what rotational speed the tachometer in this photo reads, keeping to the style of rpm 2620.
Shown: rpm 7200
